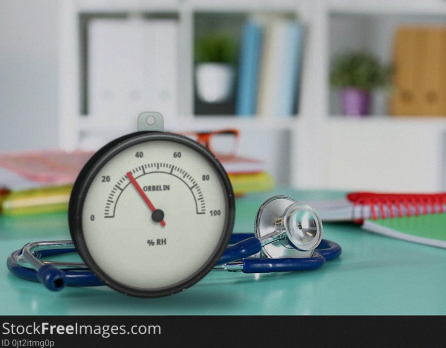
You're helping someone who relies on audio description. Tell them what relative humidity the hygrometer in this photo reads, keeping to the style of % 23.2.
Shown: % 30
